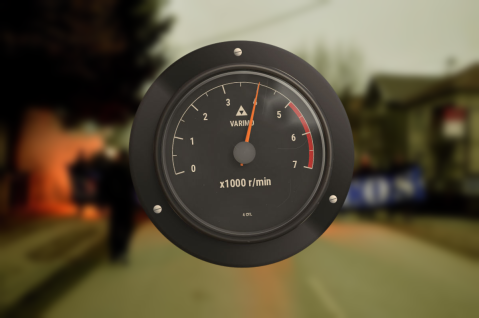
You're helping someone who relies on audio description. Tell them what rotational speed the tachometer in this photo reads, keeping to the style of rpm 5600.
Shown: rpm 4000
